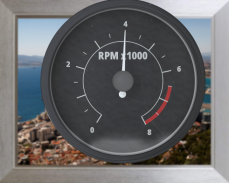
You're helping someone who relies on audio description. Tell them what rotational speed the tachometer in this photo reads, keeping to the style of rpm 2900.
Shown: rpm 4000
